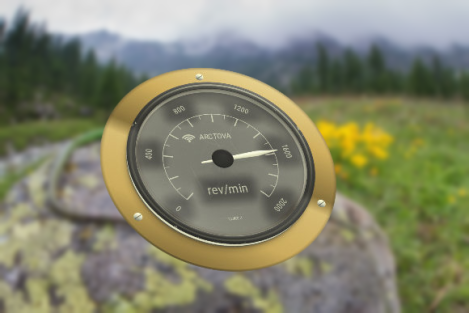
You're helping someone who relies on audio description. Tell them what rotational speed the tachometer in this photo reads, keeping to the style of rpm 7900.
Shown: rpm 1600
